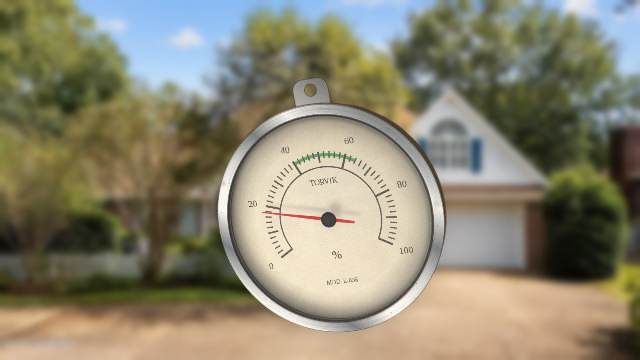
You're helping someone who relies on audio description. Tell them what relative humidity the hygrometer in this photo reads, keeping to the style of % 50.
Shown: % 18
